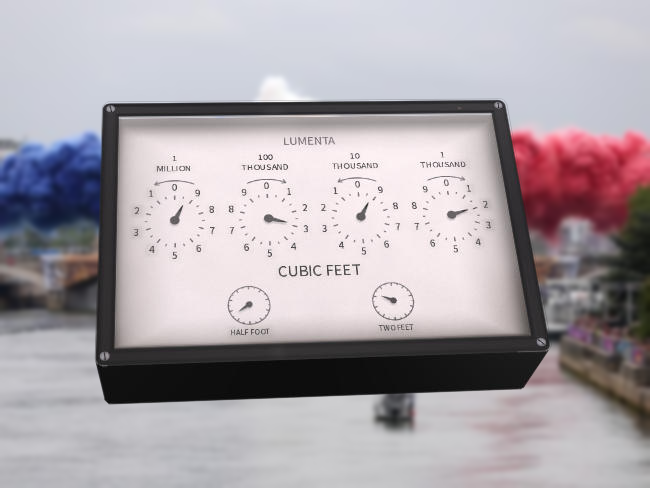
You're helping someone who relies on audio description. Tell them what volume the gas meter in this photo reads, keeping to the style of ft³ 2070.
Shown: ft³ 929200
